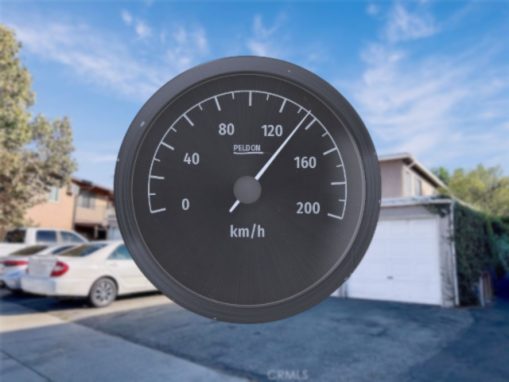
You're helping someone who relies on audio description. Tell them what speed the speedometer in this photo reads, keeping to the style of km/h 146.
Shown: km/h 135
